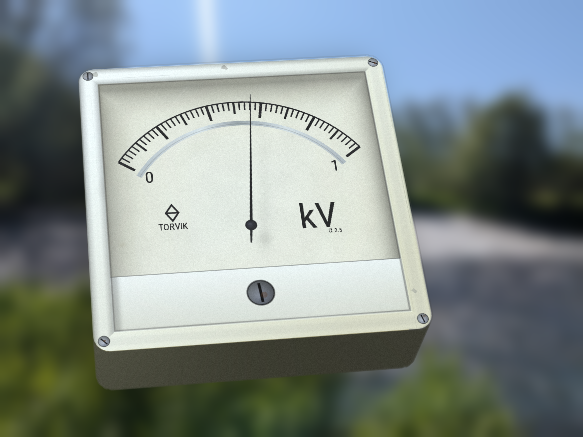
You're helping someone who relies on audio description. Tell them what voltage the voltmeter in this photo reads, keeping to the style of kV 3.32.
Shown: kV 0.56
